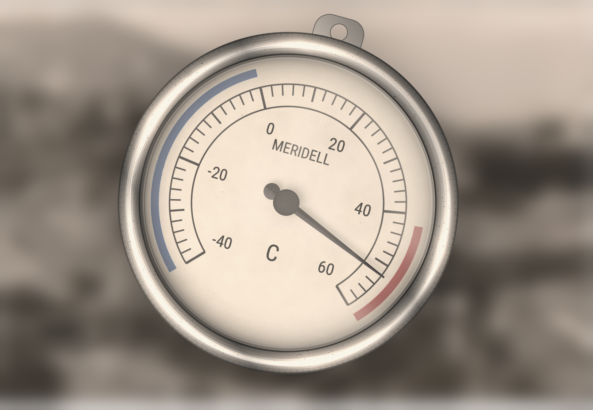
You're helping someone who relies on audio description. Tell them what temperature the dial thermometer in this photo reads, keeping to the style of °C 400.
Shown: °C 52
